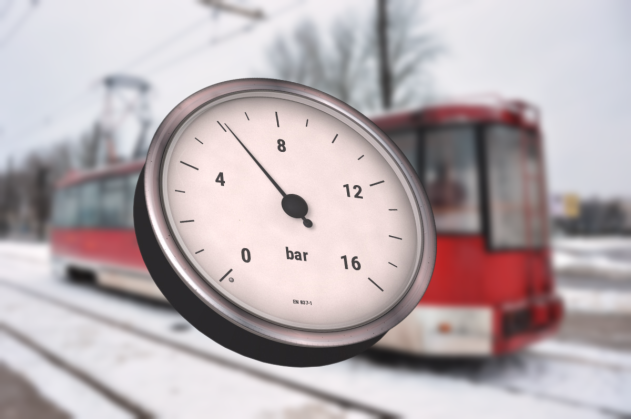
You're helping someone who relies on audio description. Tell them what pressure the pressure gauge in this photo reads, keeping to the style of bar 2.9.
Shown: bar 6
